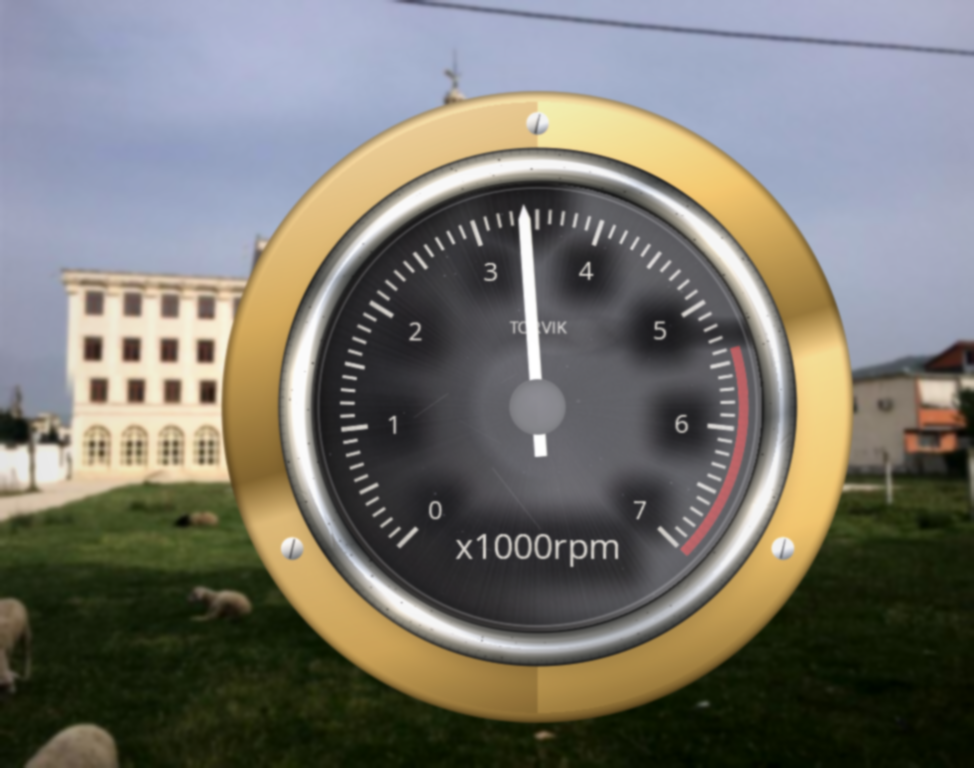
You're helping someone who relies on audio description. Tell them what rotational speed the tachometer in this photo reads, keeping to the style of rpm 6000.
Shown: rpm 3400
